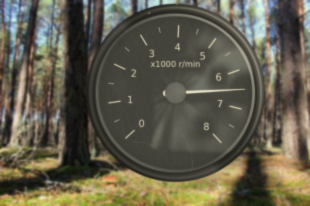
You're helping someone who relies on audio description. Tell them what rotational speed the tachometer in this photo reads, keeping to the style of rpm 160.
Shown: rpm 6500
